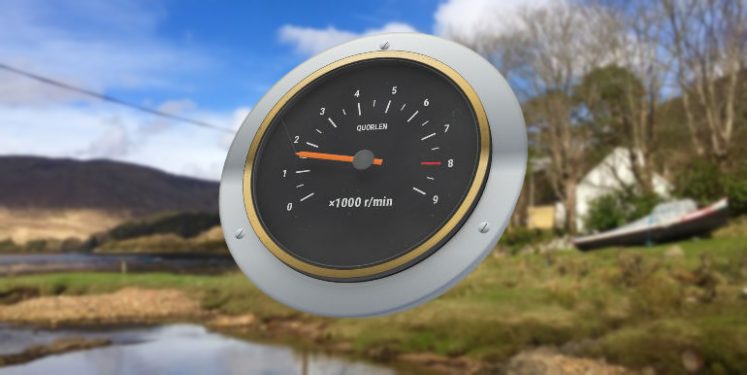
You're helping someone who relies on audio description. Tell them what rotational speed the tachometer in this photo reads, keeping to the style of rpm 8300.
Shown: rpm 1500
